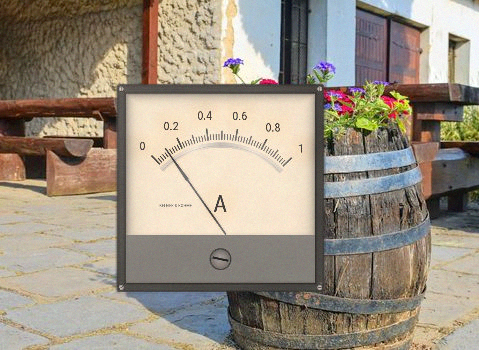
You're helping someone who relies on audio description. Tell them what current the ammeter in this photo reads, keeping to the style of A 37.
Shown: A 0.1
